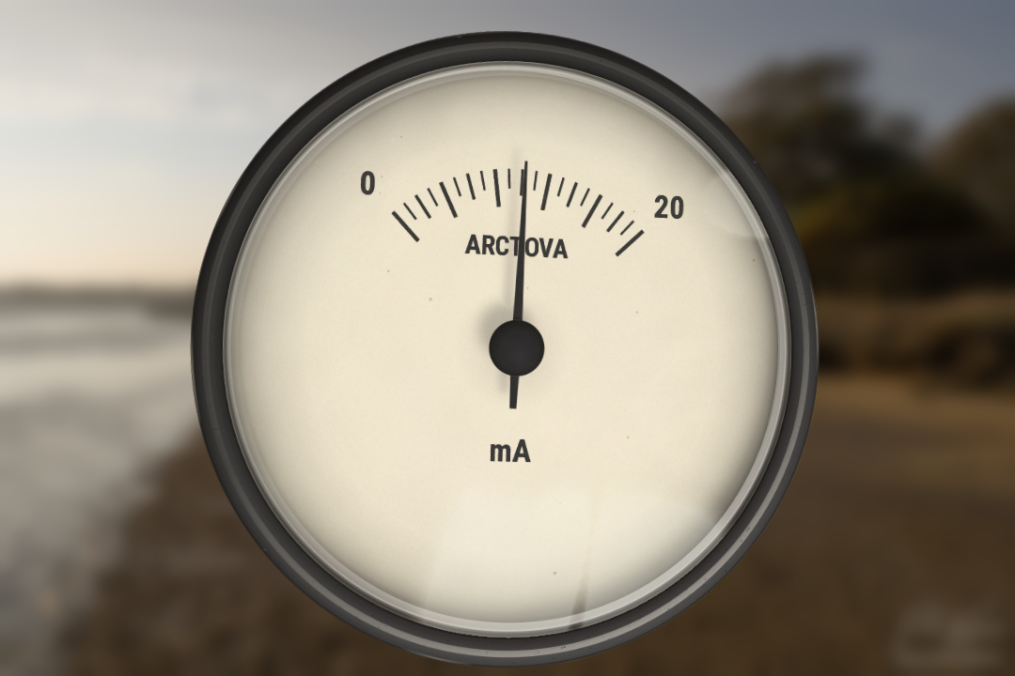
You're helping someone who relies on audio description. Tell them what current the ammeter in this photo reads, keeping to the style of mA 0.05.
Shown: mA 10
